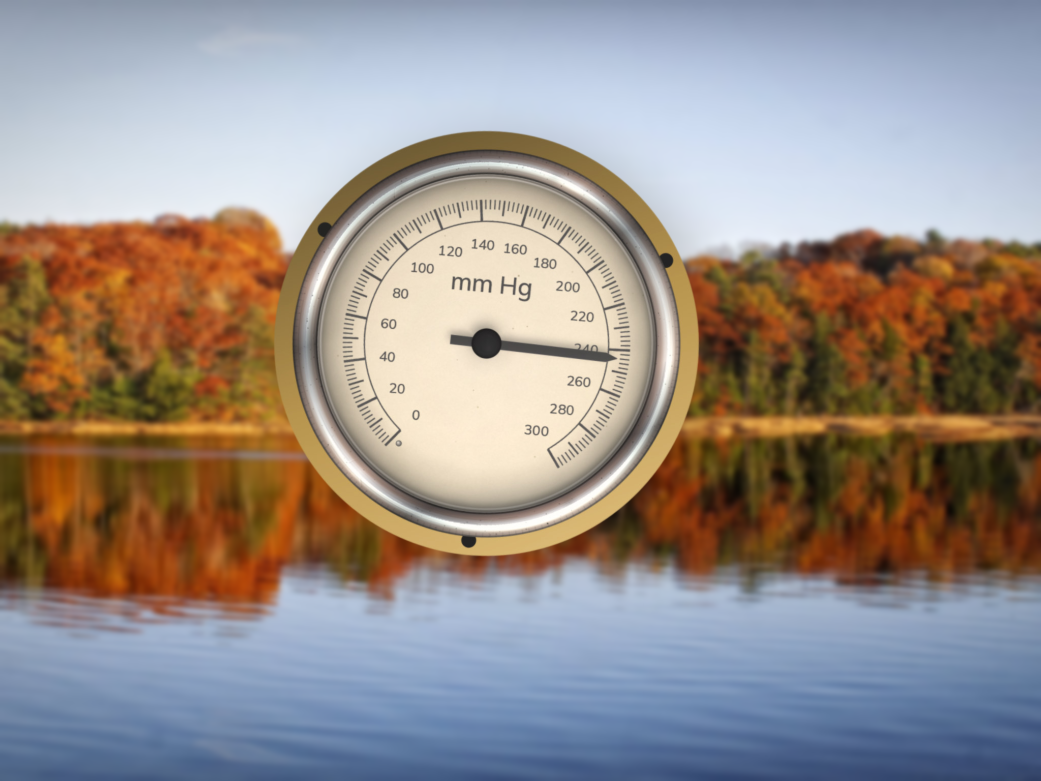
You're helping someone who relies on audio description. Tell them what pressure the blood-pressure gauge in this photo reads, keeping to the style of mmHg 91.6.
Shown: mmHg 244
